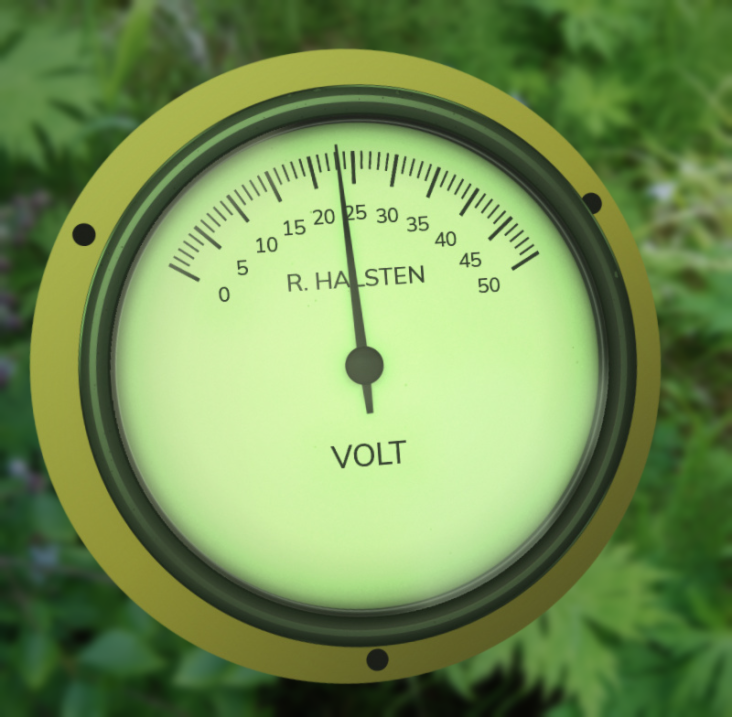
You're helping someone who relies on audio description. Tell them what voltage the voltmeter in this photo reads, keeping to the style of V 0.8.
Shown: V 23
